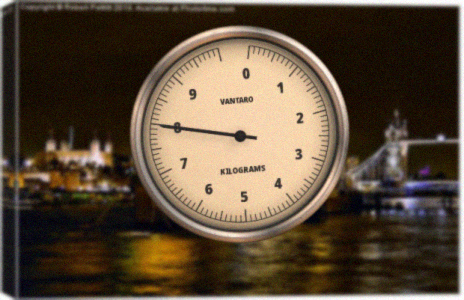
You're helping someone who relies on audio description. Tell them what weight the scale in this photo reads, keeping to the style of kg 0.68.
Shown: kg 8
